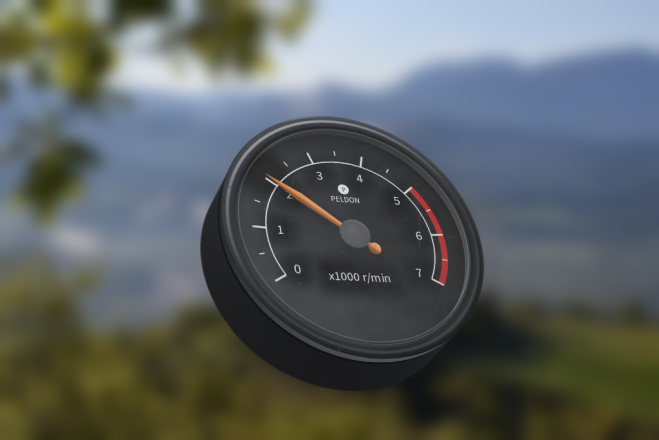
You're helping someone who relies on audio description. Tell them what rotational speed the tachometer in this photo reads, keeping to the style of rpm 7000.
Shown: rpm 2000
